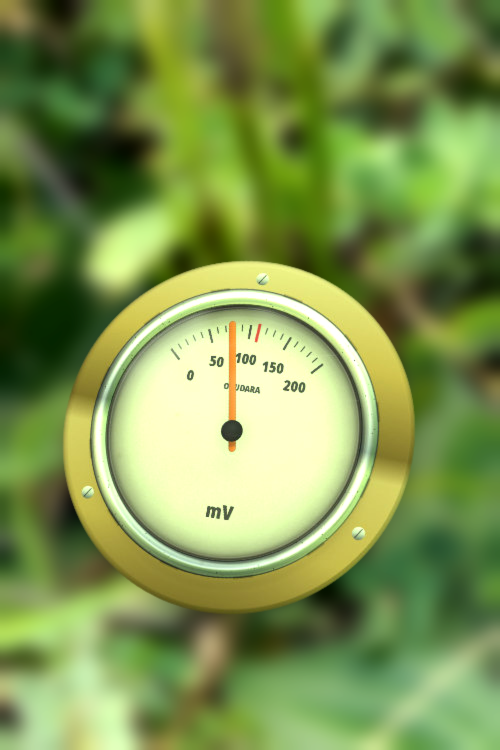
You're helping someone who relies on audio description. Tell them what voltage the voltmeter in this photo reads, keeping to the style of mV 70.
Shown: mV 80
